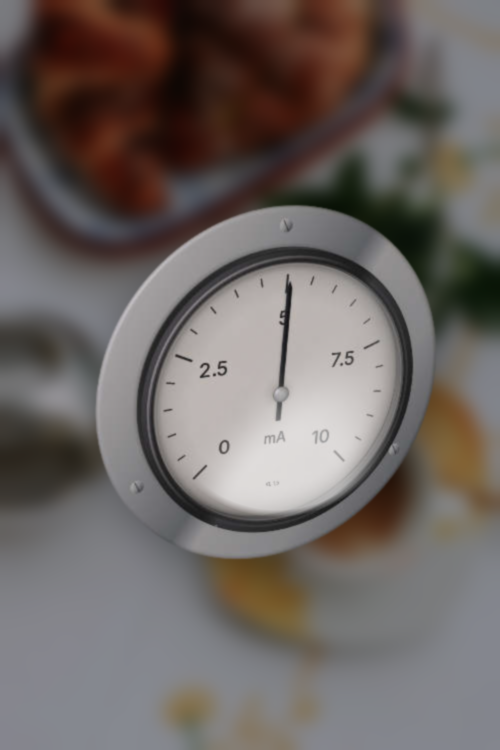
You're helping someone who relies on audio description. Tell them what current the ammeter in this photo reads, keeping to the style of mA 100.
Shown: mA 5
